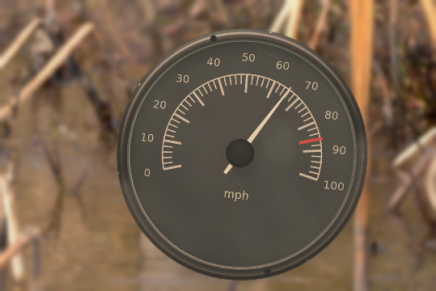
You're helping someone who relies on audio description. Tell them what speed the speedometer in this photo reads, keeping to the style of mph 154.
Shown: mph 66
